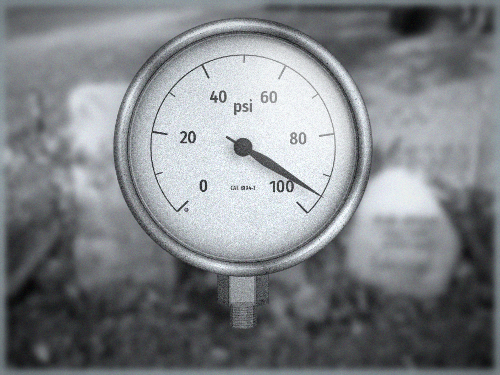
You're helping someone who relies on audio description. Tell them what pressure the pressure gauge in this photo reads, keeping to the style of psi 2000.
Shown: psi 95
